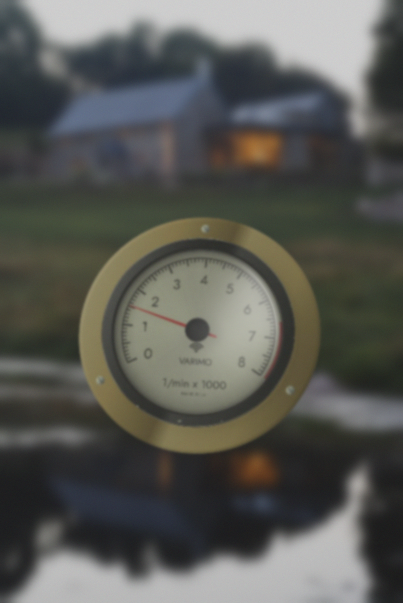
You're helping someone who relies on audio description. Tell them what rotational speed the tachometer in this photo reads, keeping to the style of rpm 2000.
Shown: rpm 1500
